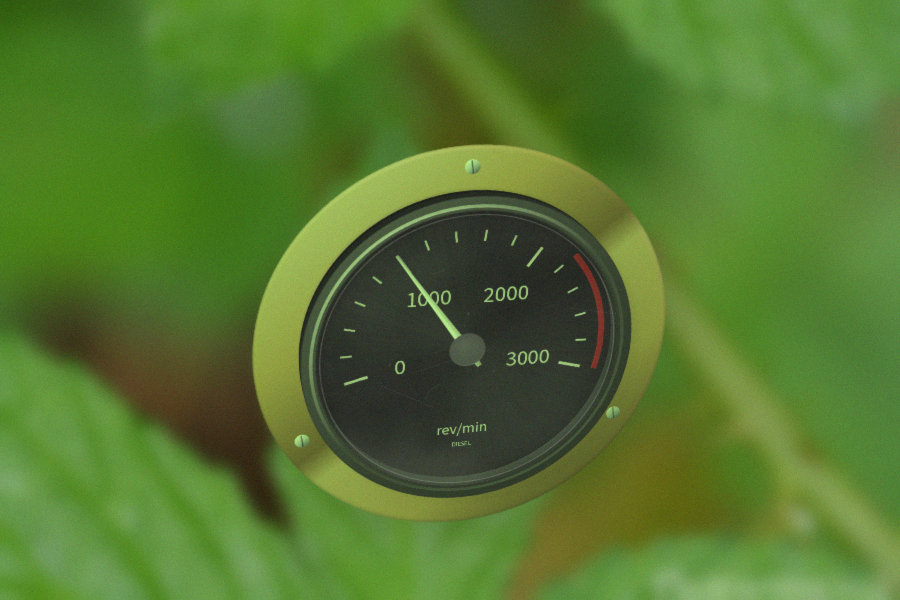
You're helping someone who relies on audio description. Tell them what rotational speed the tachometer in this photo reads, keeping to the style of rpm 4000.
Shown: rpm 1000
